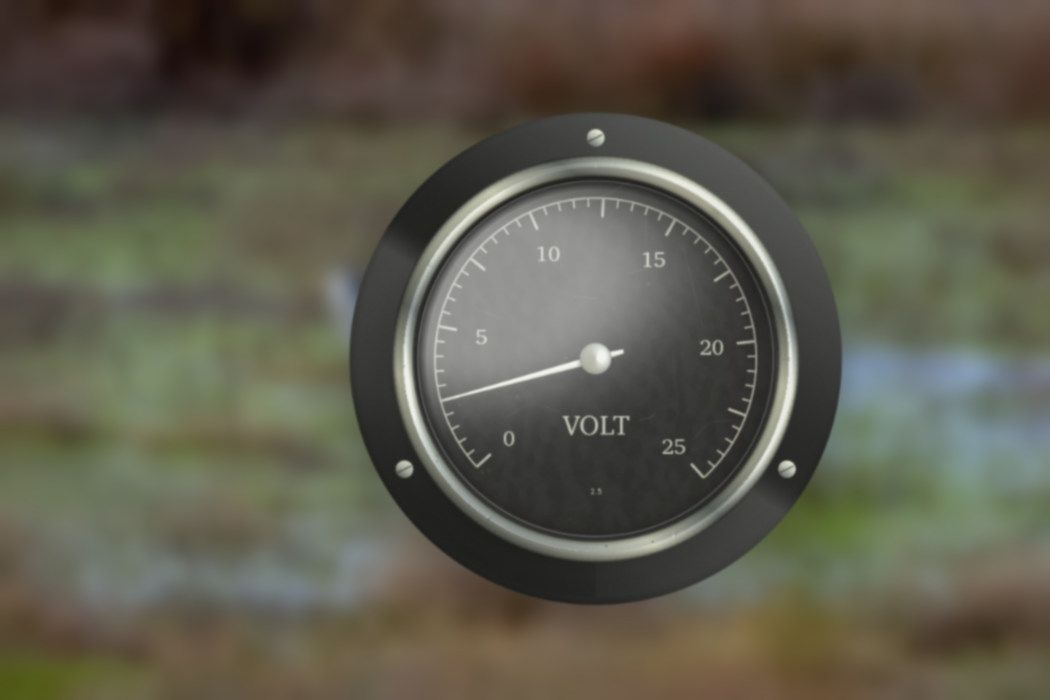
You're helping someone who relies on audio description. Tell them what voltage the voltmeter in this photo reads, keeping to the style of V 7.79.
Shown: V 2.5
